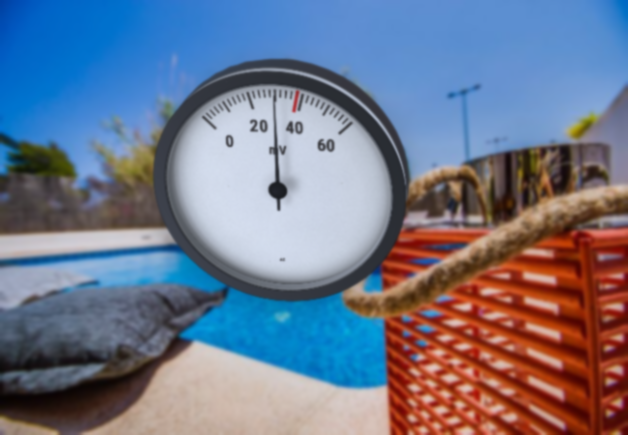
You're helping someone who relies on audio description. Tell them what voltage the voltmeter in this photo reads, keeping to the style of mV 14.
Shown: mV 30
